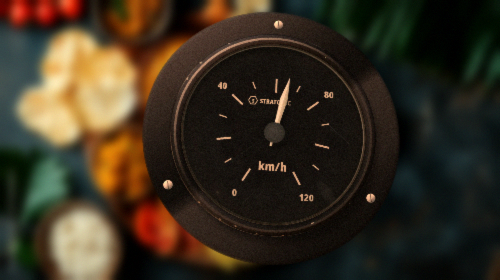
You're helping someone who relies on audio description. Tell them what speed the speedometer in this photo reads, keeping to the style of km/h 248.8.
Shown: km/h 65
